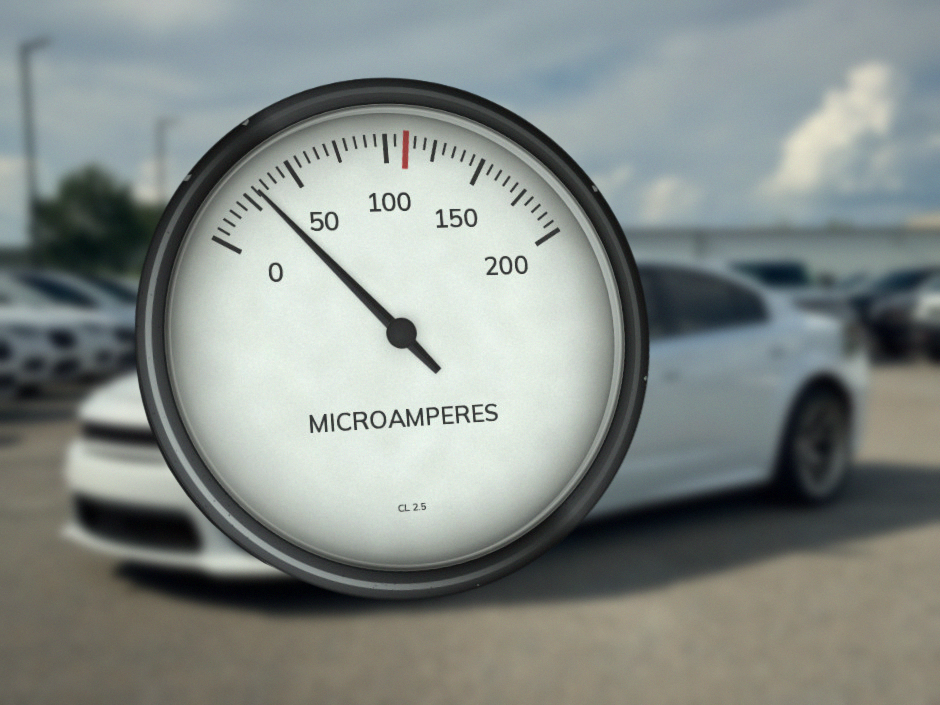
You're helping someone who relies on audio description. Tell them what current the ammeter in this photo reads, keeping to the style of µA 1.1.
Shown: µA 30
